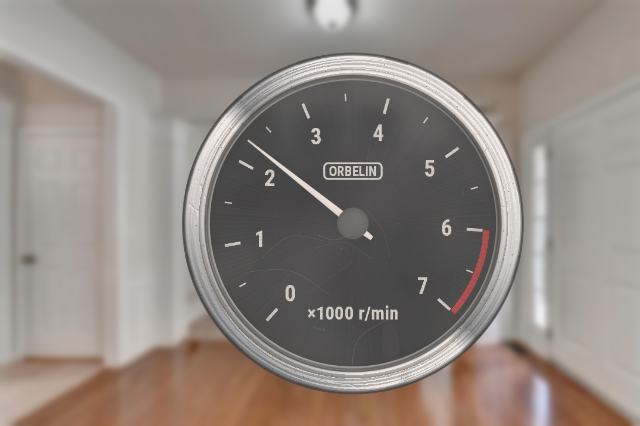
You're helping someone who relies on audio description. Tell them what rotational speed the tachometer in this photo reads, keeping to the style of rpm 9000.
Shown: rpm 2250
